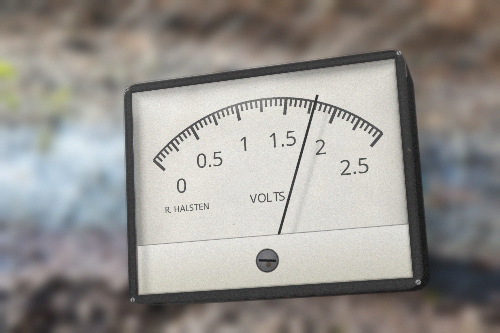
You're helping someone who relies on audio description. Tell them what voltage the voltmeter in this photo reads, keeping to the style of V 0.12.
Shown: V 1.8
